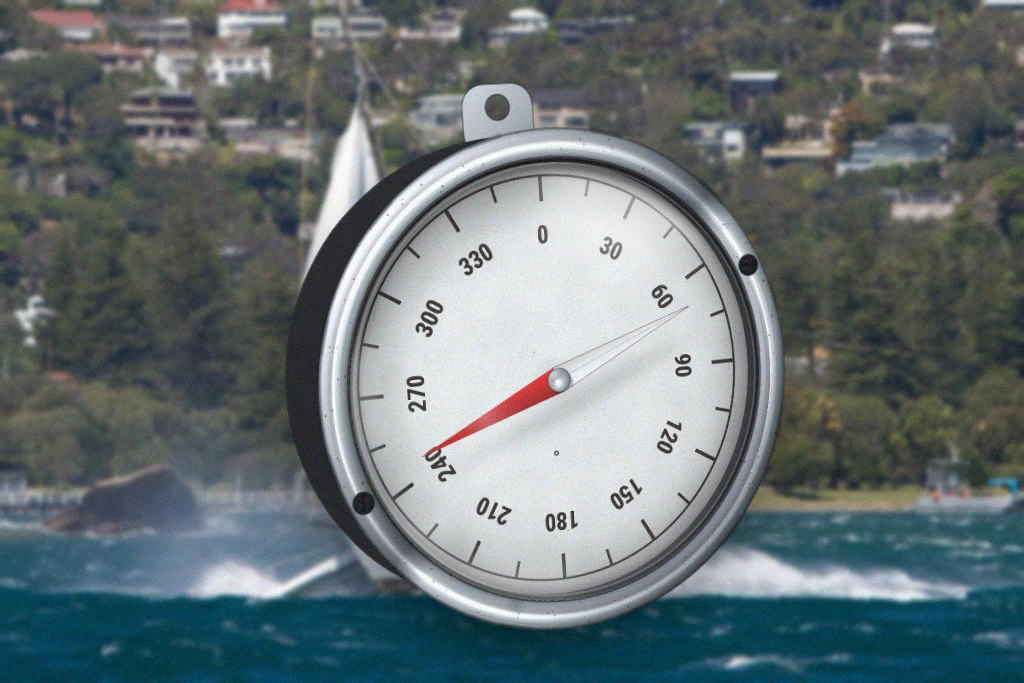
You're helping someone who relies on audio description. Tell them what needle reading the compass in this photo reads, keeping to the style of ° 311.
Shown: ° 247.5
